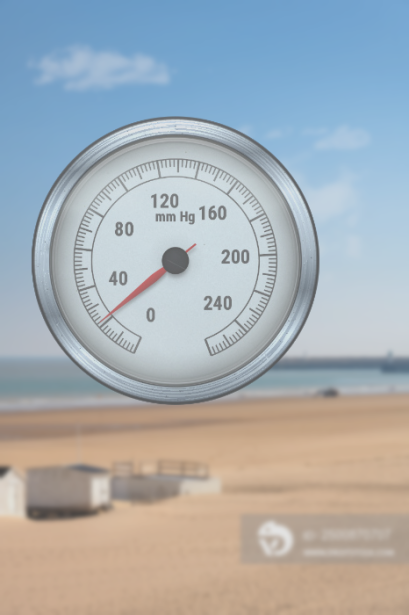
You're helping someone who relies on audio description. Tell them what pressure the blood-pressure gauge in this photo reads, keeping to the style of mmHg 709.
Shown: mmHg 22
